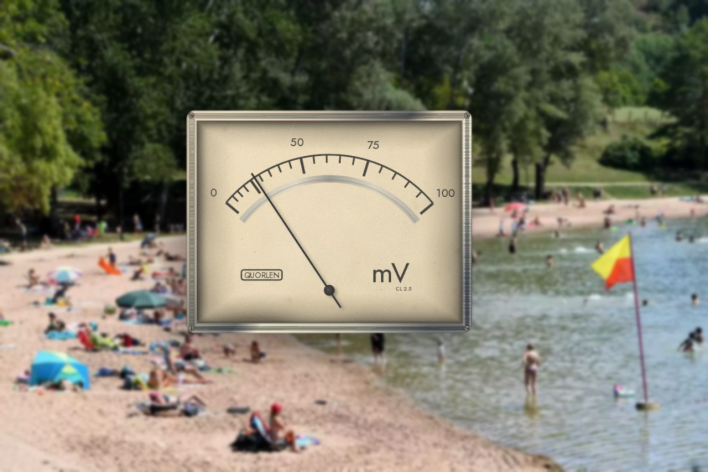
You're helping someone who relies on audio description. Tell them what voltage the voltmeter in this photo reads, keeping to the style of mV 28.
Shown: mV 27.5
